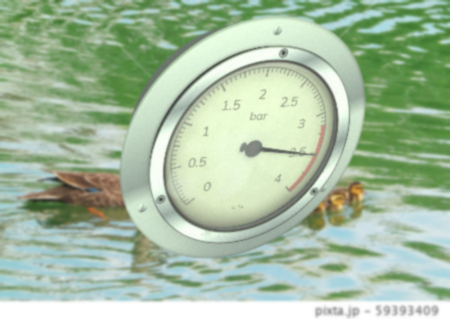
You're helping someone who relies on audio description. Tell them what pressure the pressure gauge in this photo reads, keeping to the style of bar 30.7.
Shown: bar 3.5
